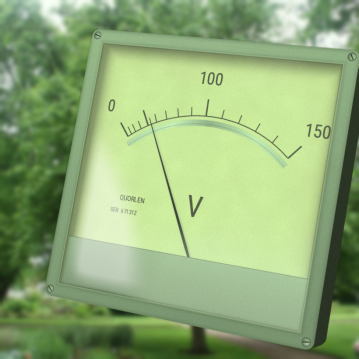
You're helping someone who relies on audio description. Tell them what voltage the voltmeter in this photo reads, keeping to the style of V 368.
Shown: V 55
